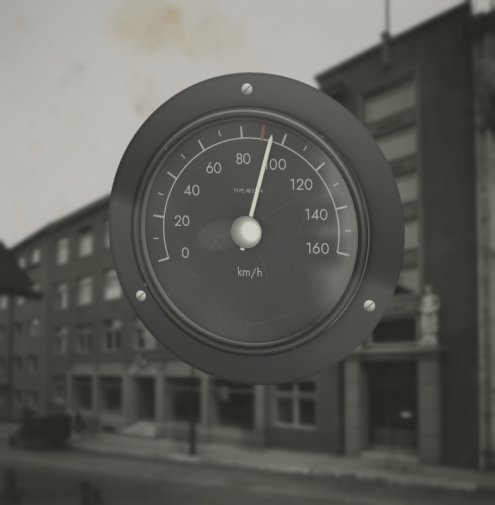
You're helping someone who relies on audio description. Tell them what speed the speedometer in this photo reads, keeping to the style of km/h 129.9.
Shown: km/h 95
